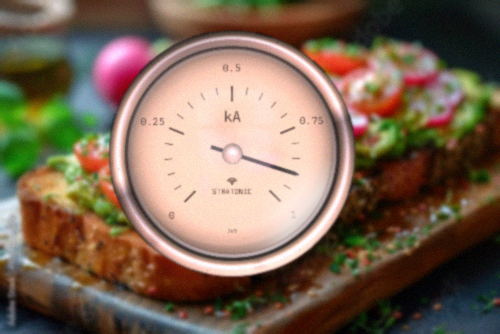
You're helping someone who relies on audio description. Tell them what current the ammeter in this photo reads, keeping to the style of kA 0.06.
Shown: kA 0.9
